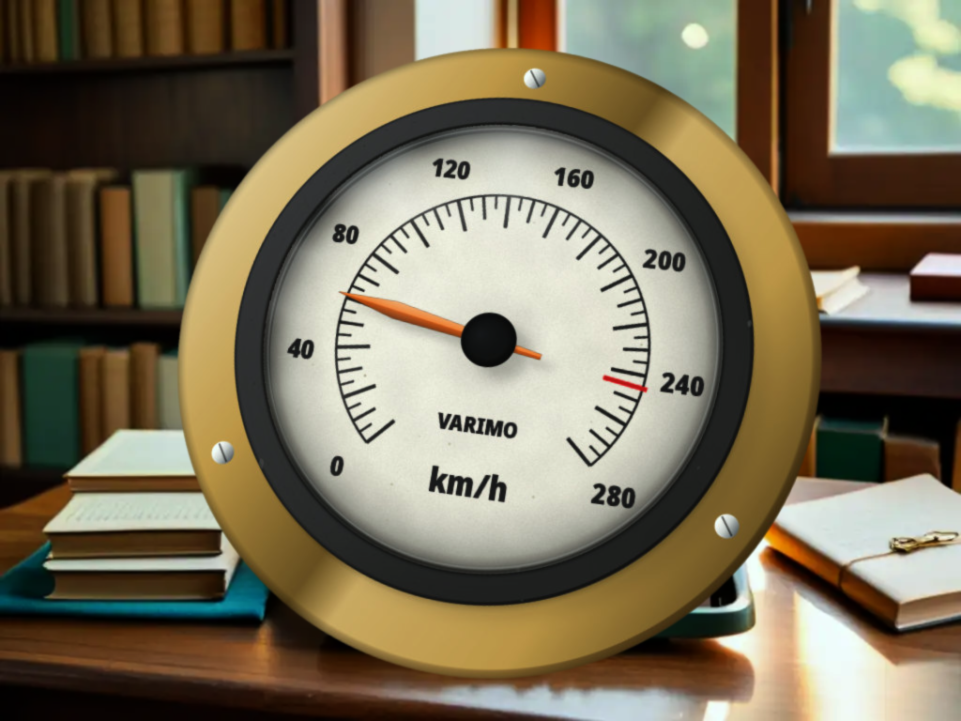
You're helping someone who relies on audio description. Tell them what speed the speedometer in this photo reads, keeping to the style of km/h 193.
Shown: km/h 60
